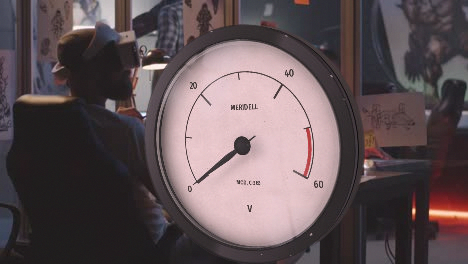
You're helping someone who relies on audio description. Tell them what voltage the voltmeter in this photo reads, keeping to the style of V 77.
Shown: V 0
